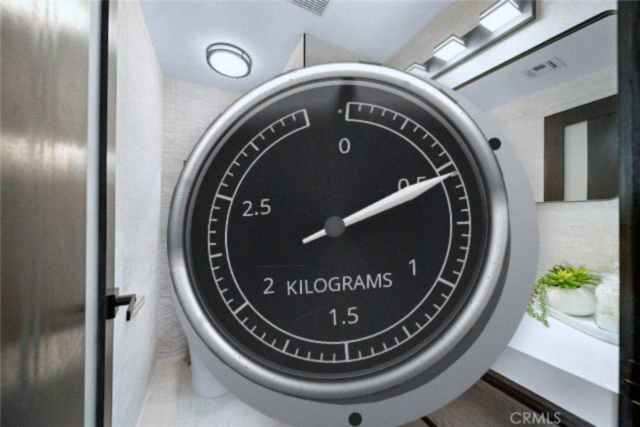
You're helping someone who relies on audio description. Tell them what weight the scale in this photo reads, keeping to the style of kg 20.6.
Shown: kg 0.55
